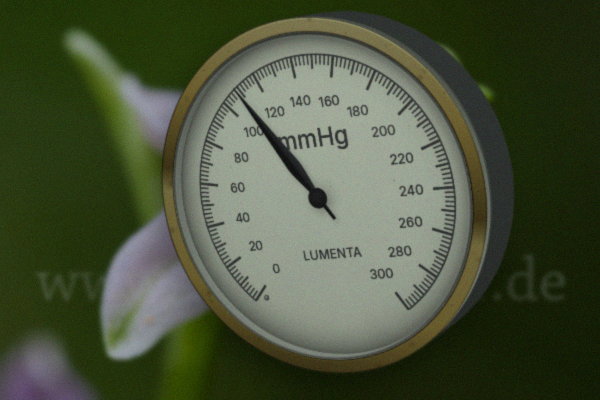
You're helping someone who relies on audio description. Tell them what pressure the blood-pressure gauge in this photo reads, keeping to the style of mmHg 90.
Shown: mmHg 110
